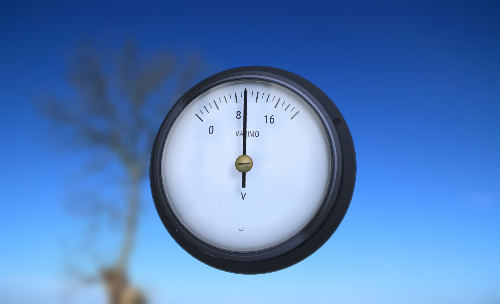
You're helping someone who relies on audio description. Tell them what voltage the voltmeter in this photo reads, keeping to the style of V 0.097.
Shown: V 10
